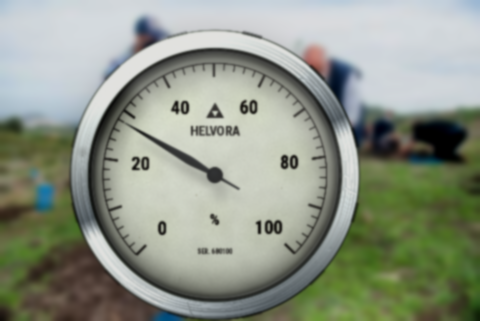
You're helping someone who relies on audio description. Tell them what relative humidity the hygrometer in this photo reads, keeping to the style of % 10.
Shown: % 28
